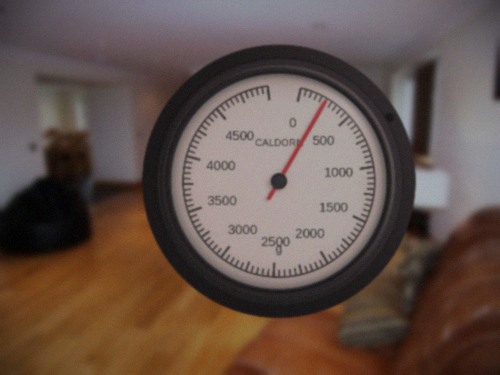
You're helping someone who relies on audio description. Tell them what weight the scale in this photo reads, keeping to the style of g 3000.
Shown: g 250
